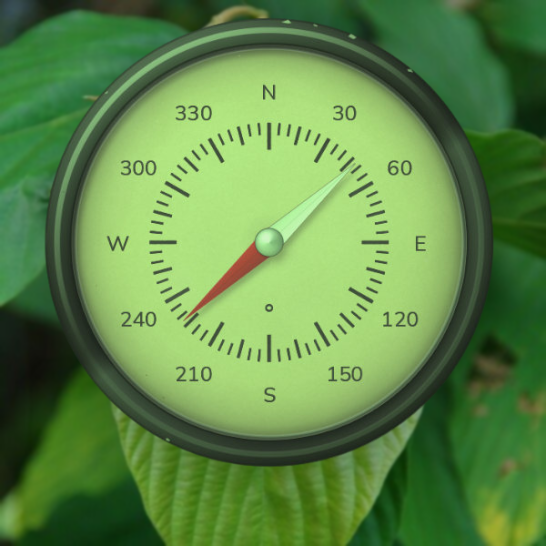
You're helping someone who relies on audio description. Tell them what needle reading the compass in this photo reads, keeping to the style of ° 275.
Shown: ° 227.5
